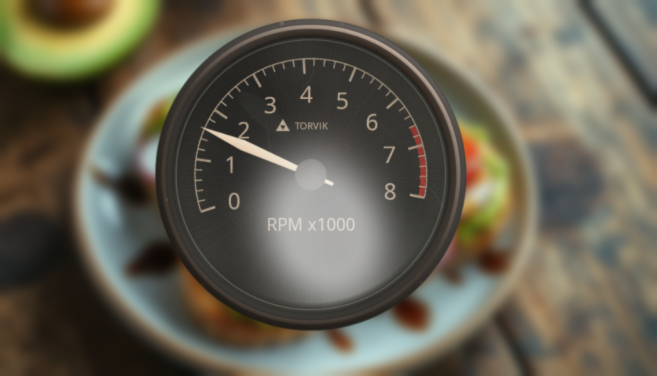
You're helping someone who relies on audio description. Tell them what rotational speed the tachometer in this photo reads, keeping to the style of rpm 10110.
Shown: rpm 1600
